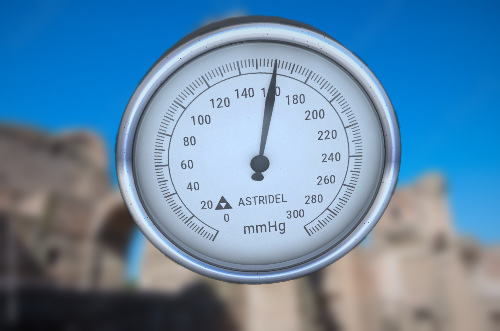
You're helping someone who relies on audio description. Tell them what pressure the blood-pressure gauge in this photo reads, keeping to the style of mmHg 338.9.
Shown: mmHg 160
